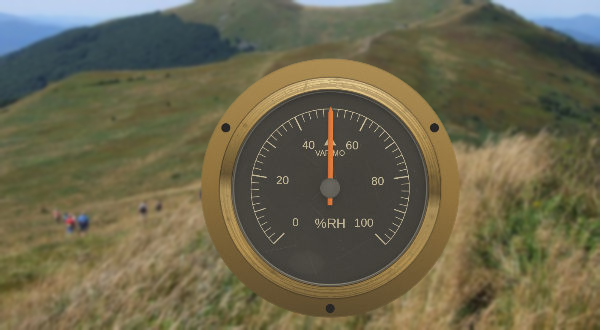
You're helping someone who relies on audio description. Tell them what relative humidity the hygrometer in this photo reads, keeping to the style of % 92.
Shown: % 50
